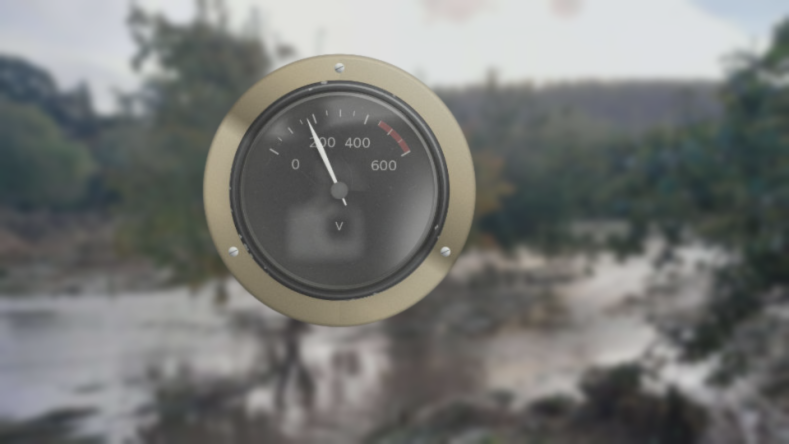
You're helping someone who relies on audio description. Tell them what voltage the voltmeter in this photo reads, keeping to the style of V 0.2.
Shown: V 175
